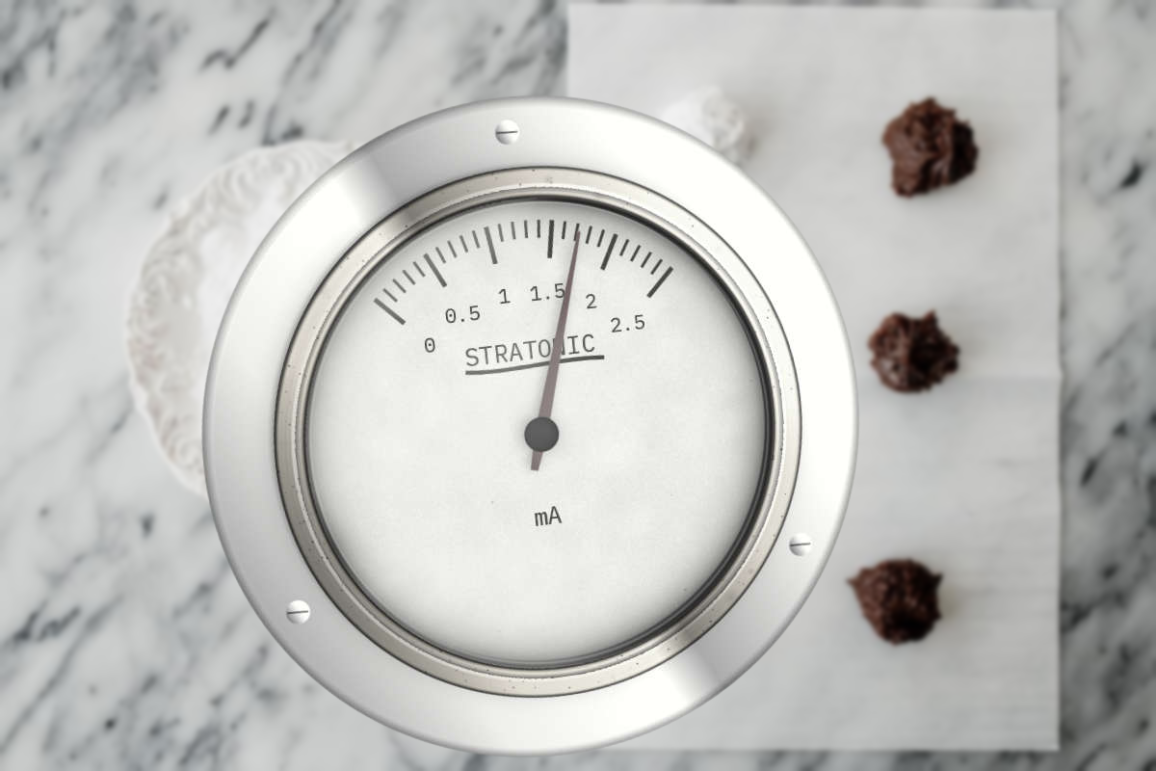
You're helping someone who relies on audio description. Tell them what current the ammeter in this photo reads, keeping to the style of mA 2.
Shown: mA 1.7
